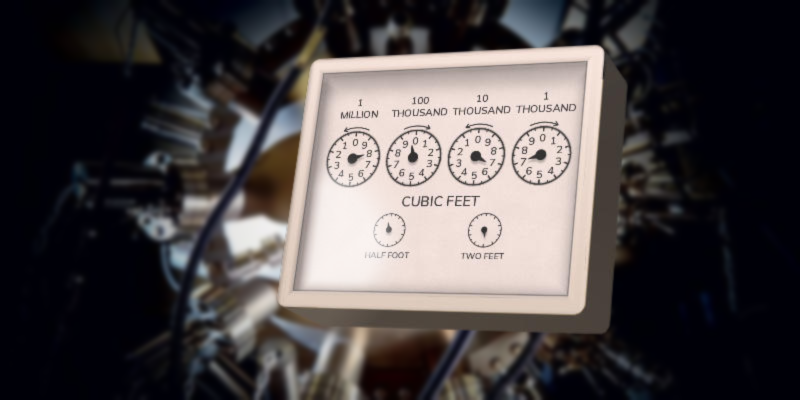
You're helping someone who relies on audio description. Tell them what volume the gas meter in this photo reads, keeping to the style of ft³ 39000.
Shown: ft³ 796700
